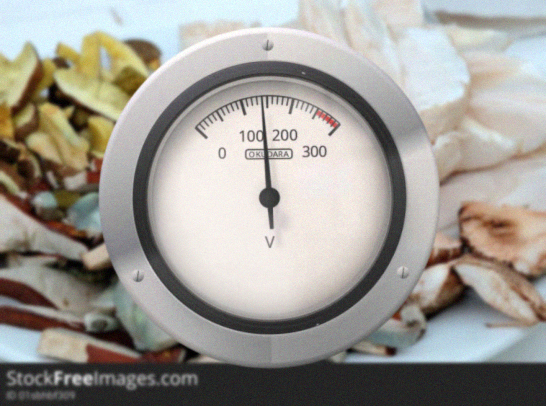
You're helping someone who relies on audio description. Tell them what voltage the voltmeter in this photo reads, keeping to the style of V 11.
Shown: V 140
